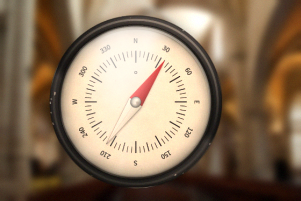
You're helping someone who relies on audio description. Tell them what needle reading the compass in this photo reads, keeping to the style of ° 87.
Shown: ° 35
